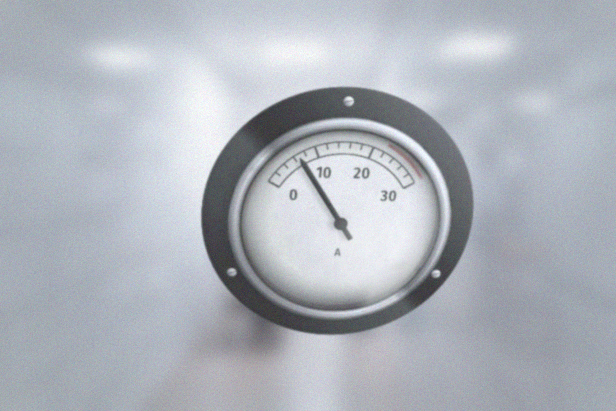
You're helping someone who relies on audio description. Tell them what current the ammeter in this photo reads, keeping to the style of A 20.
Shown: A 7
